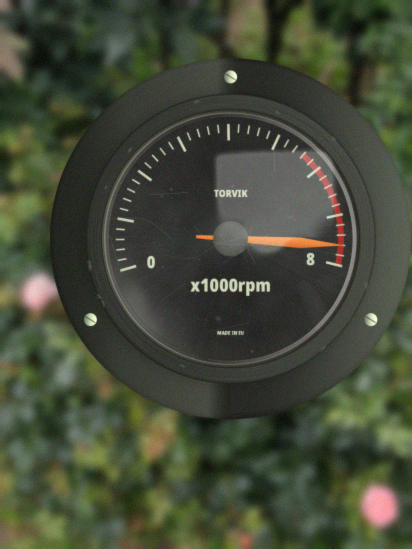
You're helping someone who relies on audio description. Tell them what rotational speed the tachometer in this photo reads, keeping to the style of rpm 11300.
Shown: rpm 7600
